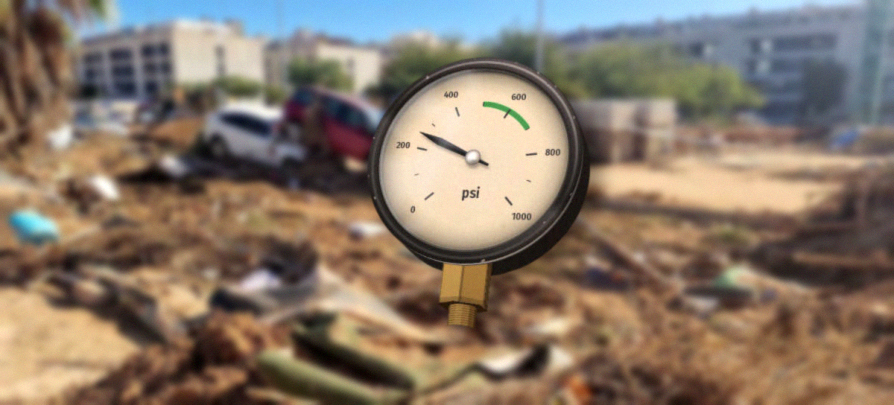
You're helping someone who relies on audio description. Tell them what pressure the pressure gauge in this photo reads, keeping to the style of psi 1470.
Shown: psi 250
